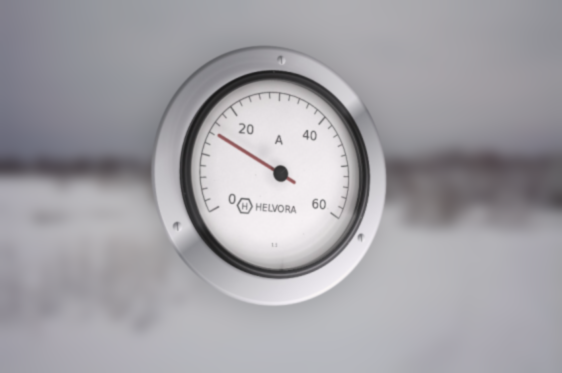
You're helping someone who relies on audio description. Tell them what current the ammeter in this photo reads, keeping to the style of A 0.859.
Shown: A 14
